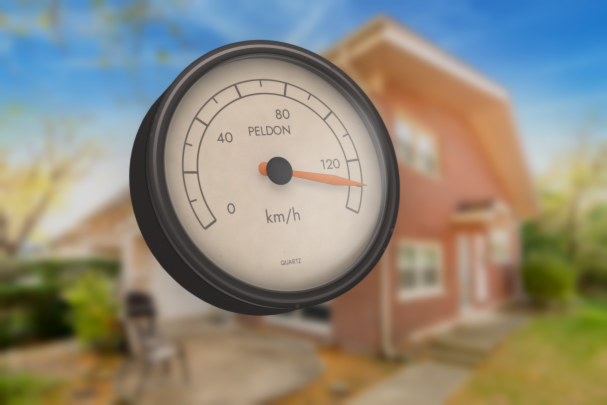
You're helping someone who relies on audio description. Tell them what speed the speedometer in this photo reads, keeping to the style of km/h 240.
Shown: km/h 130
